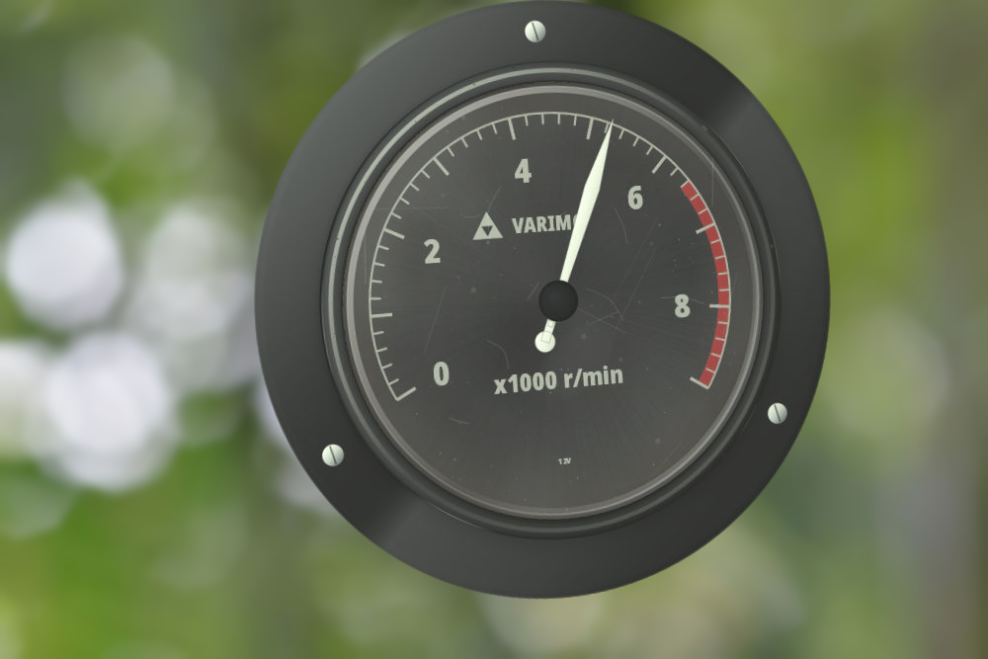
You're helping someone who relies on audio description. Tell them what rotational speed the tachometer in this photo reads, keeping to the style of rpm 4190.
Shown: rpm 5200
